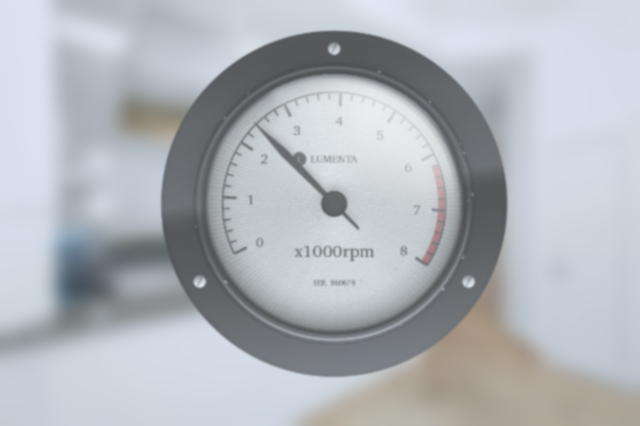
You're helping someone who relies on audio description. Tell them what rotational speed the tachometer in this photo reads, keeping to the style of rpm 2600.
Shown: rpm 2400
